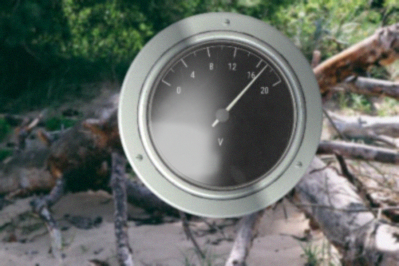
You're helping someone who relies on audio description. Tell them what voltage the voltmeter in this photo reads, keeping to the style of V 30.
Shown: V 17
